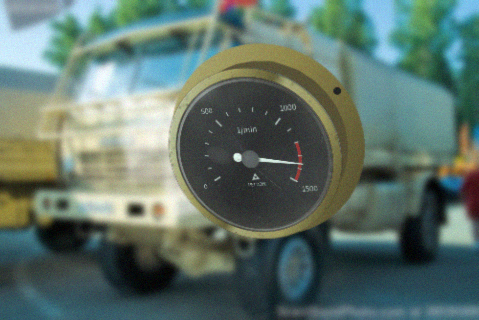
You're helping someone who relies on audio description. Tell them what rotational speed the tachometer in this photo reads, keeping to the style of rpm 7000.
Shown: rpm 1350
